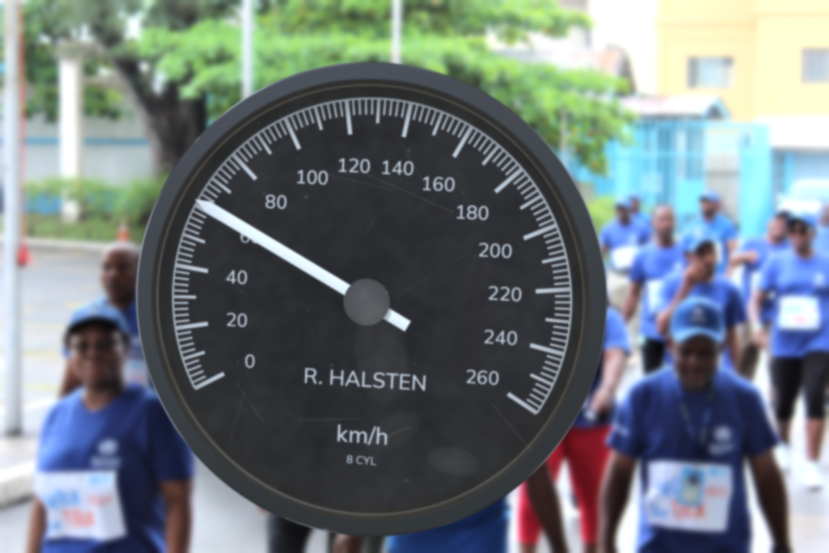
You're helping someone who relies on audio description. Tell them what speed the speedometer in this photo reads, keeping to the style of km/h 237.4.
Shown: km/h 62
